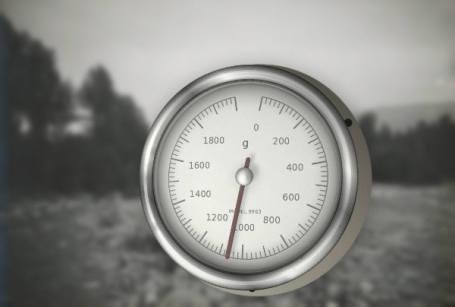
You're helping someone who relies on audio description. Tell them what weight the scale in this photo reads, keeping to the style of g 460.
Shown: g 1060
